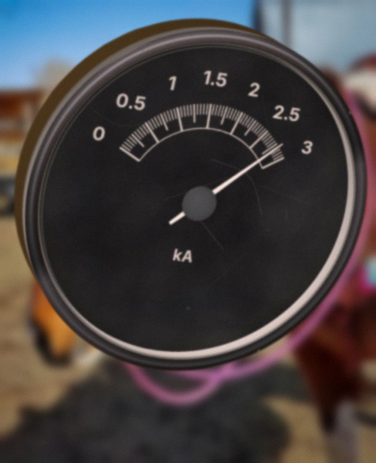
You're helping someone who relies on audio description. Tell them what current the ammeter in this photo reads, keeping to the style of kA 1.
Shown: kA 2.75
